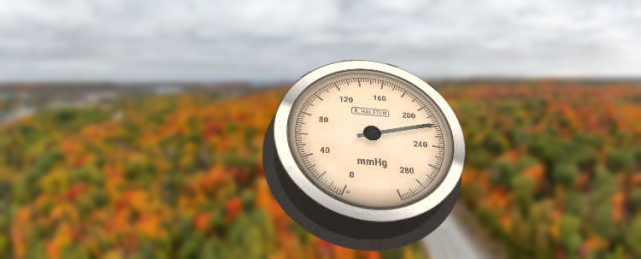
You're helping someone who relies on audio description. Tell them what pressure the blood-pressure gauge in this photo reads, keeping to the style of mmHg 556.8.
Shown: mmHg 220
